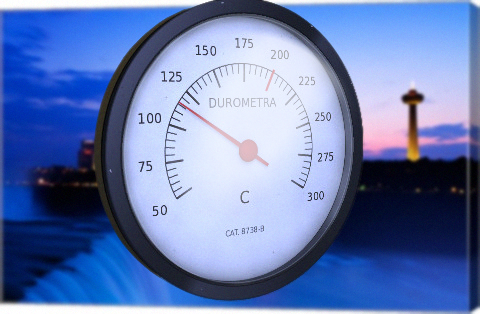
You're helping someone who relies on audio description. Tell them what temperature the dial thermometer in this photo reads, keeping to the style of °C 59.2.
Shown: °C 115
